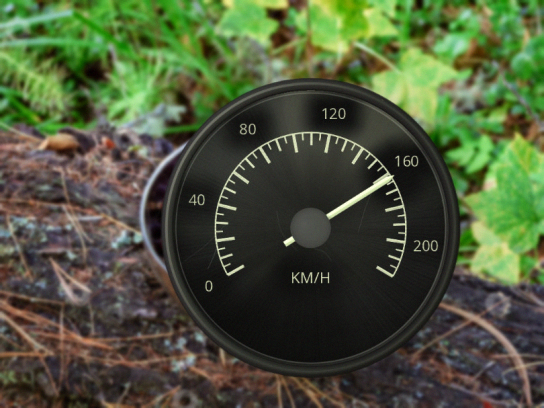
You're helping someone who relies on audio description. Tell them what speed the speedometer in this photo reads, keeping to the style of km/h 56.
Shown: km/h 162.5
